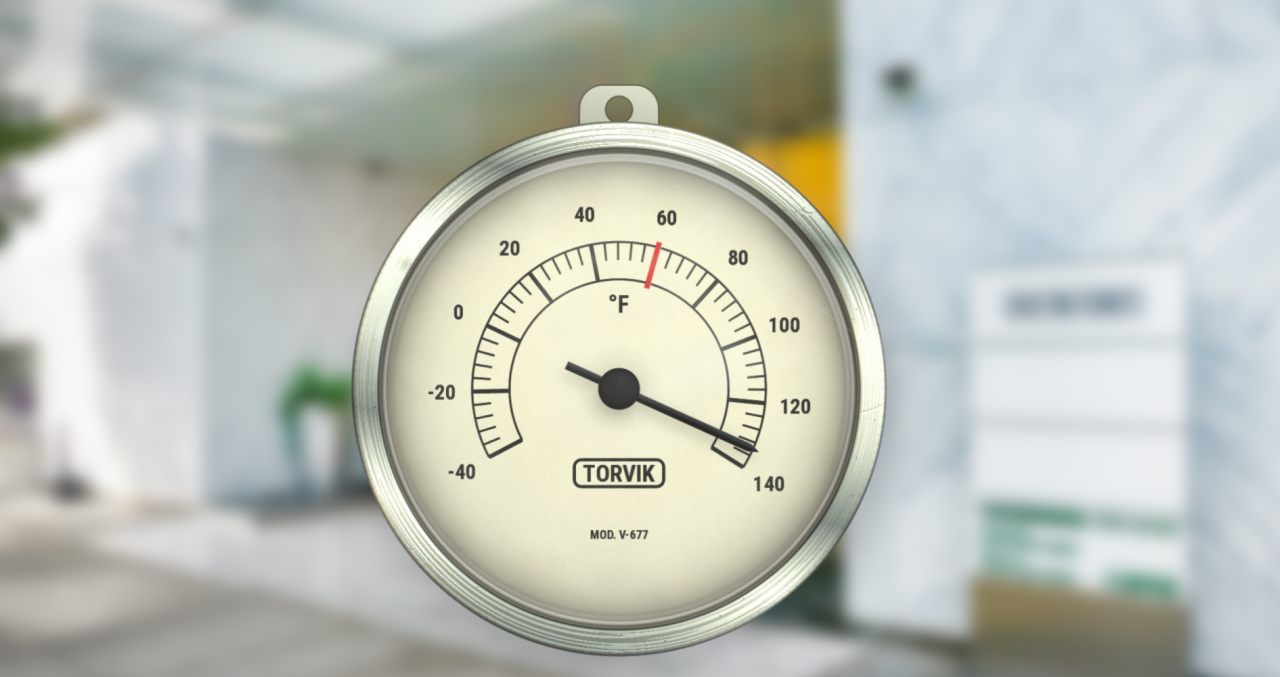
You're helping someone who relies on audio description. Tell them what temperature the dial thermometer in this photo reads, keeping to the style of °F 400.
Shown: °F 134
